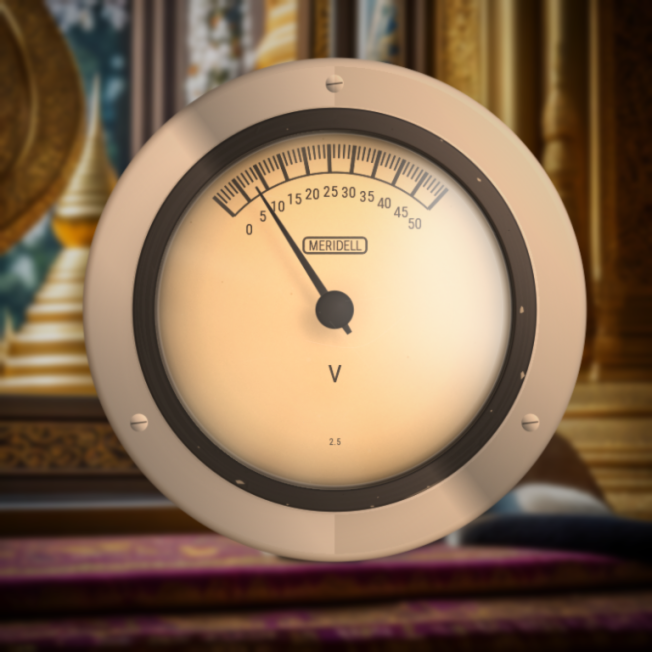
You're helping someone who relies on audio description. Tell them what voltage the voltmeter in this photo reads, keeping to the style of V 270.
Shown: V 8
